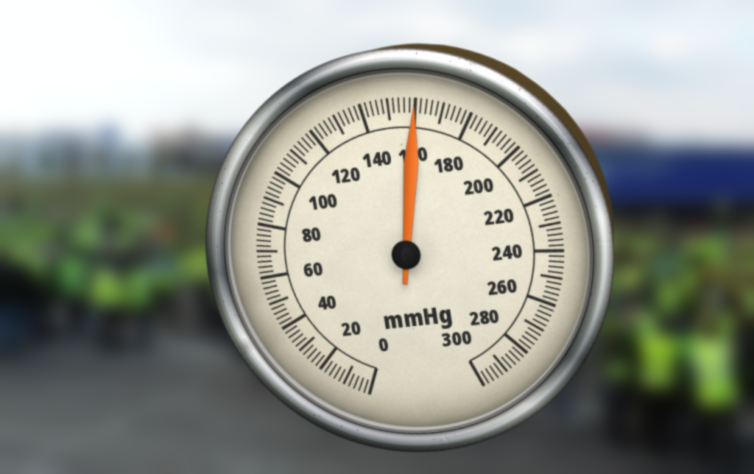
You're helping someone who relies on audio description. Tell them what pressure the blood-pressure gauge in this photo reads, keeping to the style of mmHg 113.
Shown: mmHg 160
